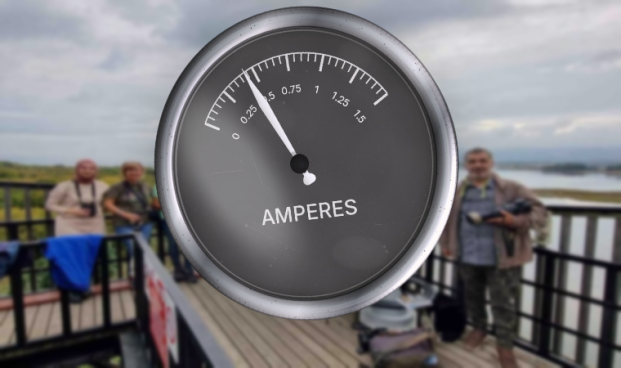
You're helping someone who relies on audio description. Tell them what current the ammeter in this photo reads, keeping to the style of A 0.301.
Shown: A 0.45
